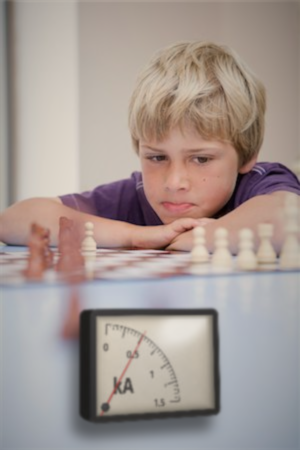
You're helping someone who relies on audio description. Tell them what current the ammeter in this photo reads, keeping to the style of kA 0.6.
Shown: kA 0.5
